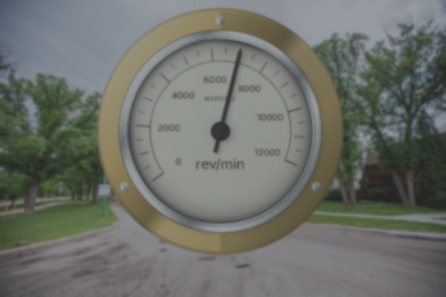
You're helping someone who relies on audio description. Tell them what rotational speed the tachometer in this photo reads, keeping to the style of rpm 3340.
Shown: rpm 7000
